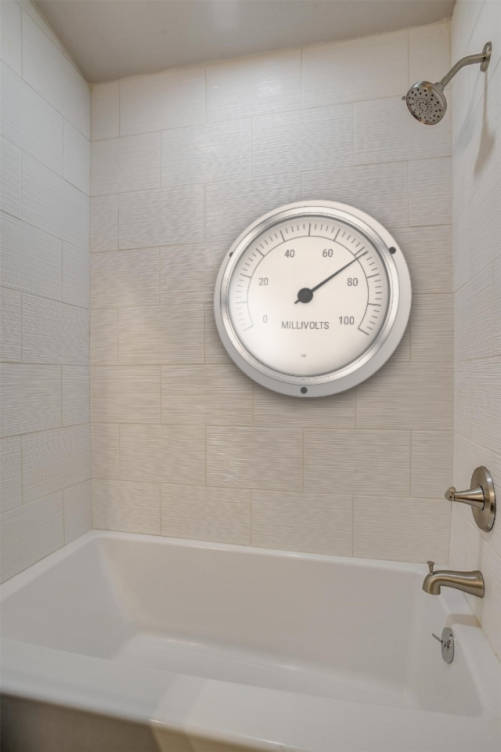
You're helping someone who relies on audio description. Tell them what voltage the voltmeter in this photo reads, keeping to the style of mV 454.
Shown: mV 72
